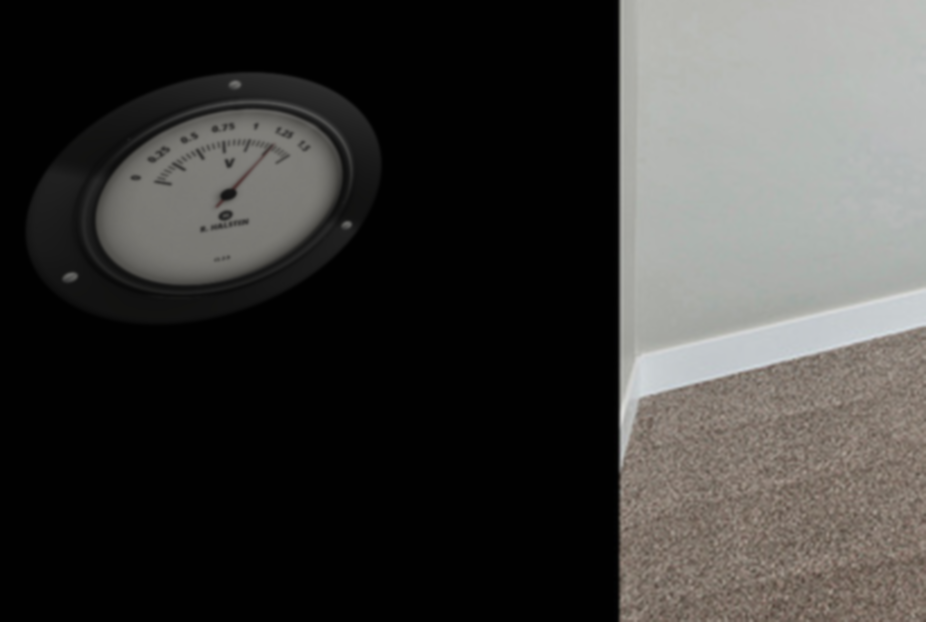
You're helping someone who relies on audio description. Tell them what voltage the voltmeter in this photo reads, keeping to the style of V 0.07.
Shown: V 1.25
